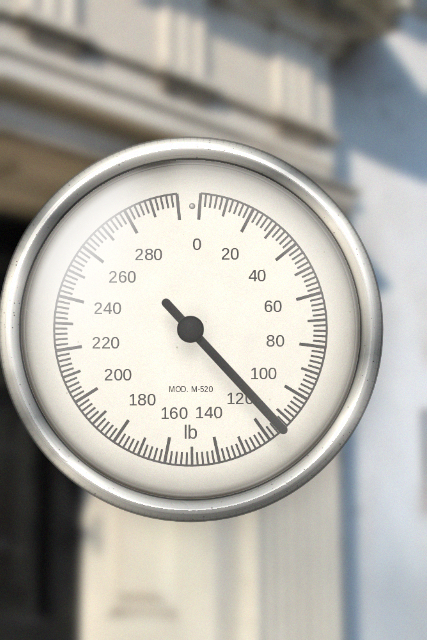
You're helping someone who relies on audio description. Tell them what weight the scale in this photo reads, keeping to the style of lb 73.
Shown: lb 114
